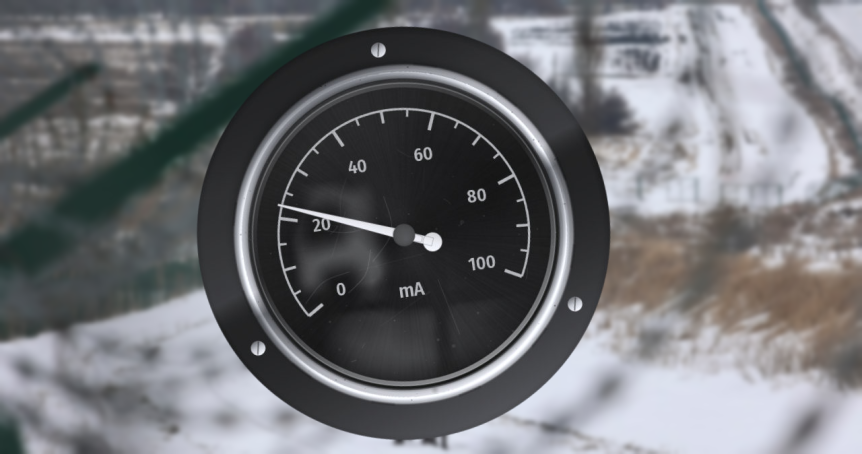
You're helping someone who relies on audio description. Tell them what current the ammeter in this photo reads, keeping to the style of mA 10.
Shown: mA 22.5
